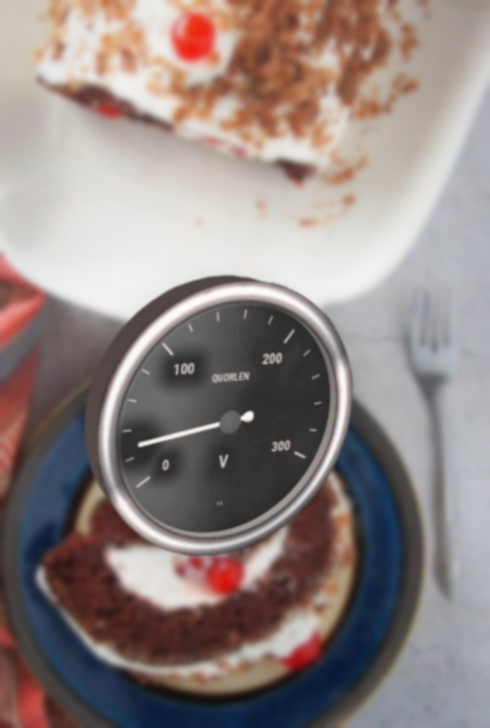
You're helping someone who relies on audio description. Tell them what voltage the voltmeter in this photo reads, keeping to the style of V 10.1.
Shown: V 30
